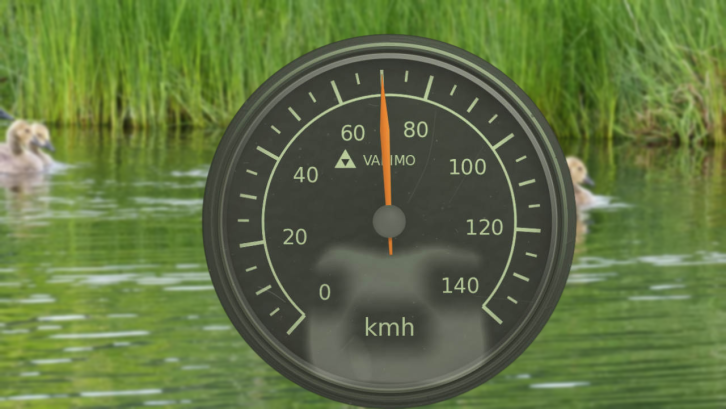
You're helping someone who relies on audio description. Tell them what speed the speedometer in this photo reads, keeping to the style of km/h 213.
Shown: km/h 70
